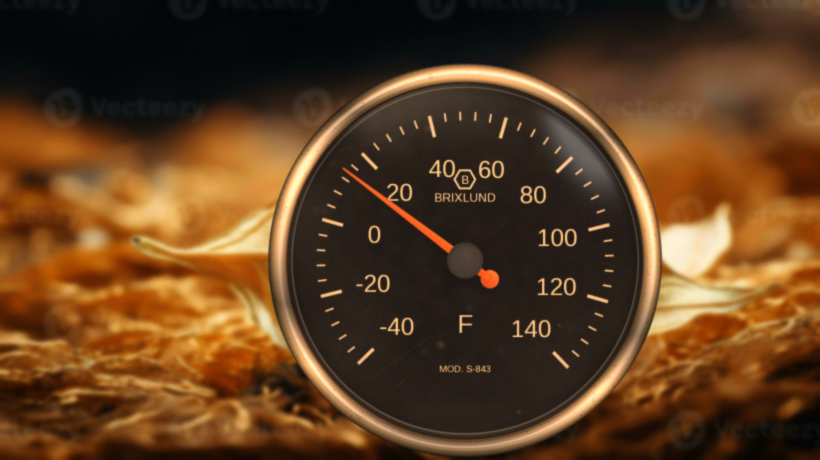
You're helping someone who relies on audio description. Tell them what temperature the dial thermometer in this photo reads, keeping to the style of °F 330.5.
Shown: °F 14
